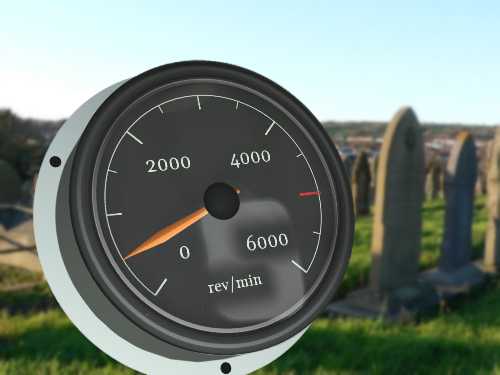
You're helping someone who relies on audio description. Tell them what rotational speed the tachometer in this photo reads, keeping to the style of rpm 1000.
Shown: rpm 500
